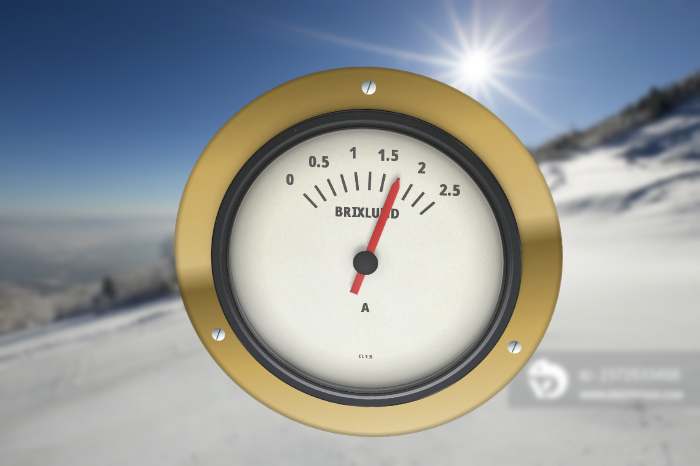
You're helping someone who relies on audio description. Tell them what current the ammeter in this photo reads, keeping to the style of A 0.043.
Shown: A 1.75
